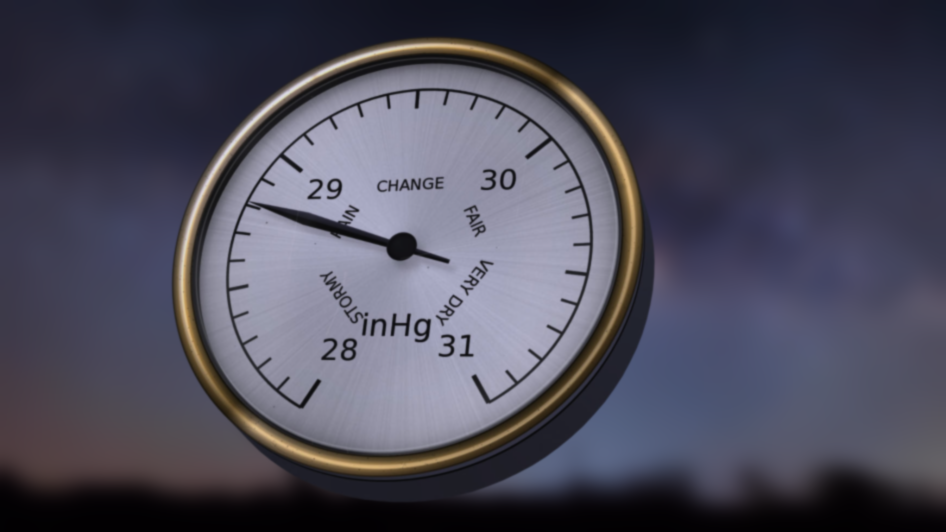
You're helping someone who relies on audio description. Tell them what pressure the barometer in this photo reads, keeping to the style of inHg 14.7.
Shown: inHg 28.8
